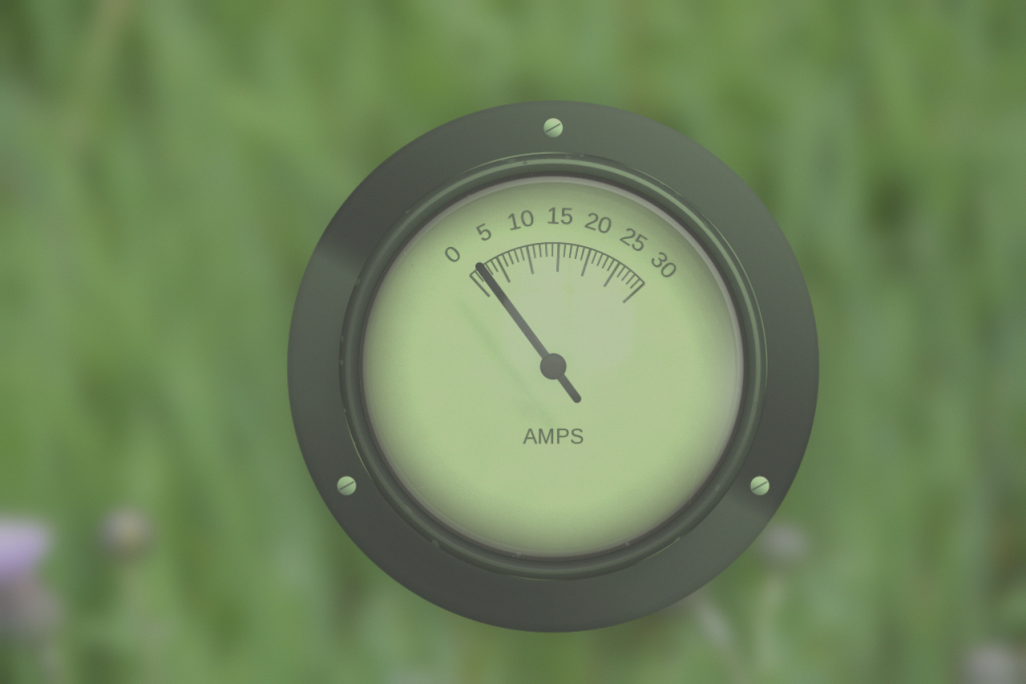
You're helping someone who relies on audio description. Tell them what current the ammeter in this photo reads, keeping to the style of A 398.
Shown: A 2
